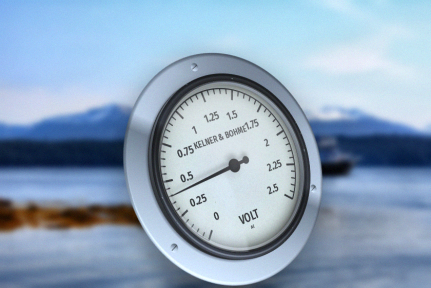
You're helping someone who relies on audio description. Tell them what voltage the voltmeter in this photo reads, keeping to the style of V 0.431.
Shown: V 0.4
